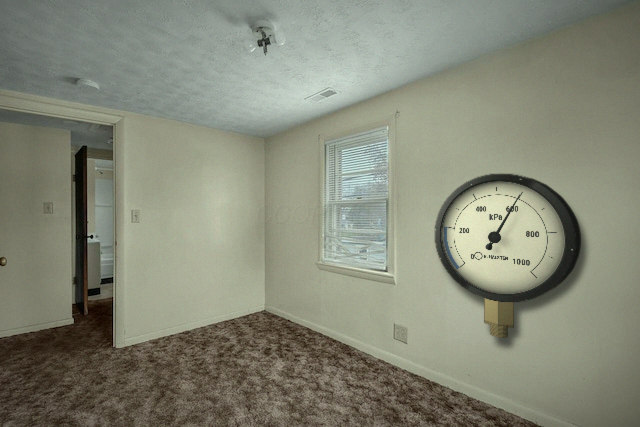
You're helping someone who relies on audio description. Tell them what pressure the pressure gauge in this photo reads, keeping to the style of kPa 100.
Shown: kPa 600
